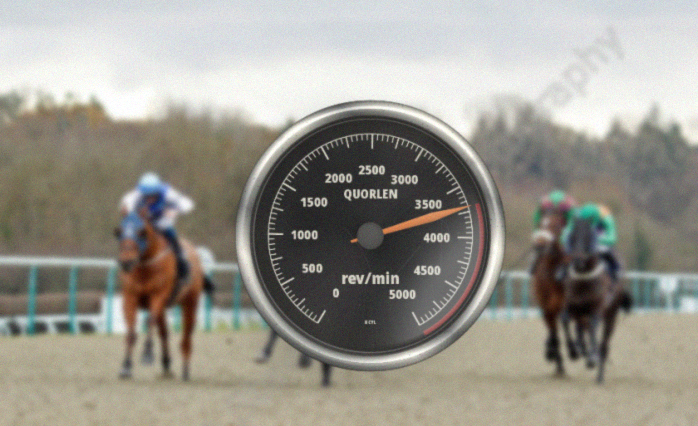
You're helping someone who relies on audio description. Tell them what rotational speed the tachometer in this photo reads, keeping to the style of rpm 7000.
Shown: rpm 3700
